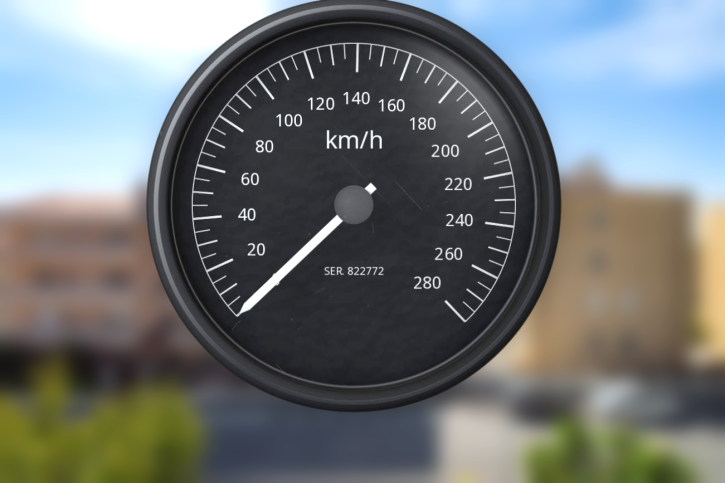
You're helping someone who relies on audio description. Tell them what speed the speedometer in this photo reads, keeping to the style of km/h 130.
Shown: km/h 0
